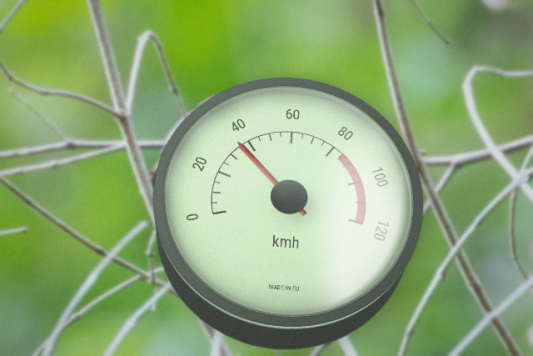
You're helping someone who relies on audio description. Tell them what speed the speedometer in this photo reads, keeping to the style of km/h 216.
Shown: km/h 35
